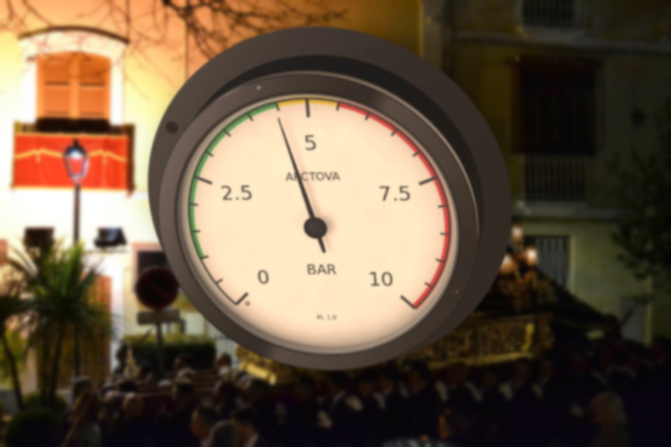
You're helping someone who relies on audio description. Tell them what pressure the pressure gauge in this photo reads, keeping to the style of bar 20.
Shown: bar 4.5
